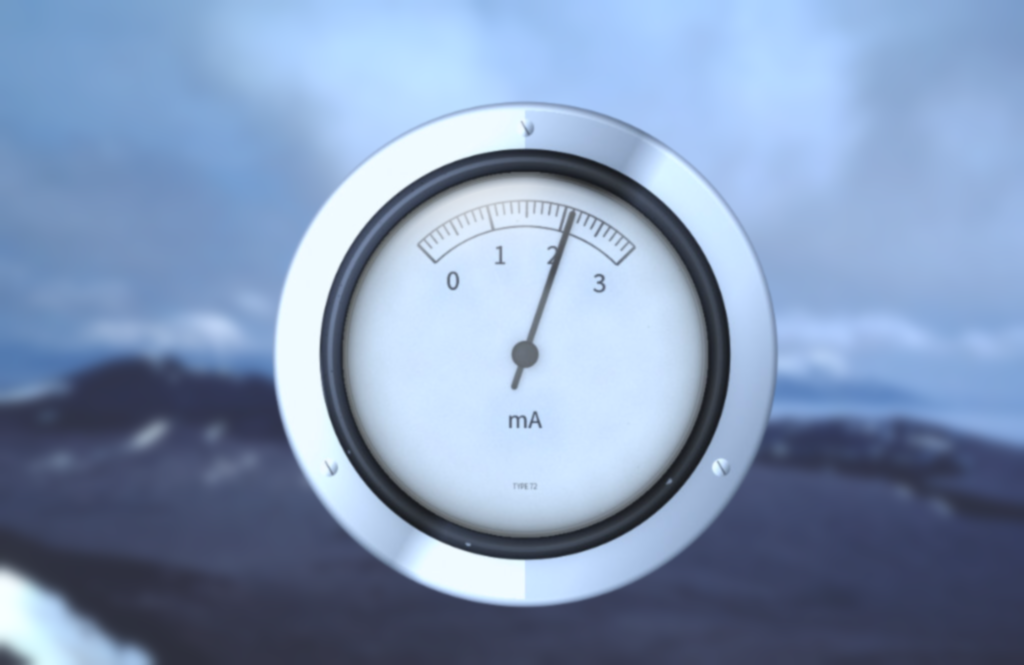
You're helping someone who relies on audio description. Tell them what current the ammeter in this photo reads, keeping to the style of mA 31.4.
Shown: mA 2.1
